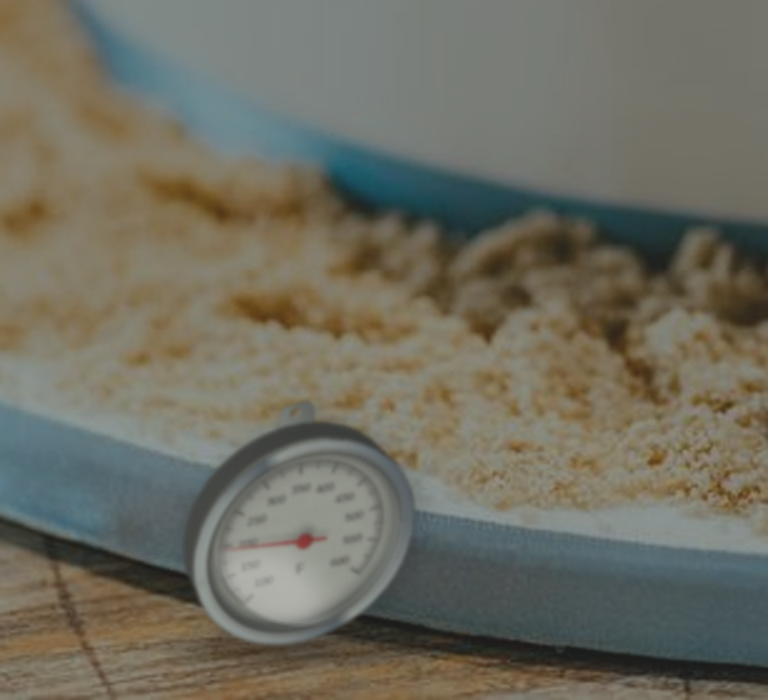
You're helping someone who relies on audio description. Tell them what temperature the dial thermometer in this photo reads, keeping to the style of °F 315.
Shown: °F 200
